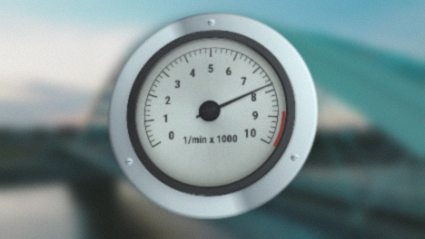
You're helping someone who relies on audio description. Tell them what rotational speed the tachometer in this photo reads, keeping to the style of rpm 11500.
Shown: rpm 7800
